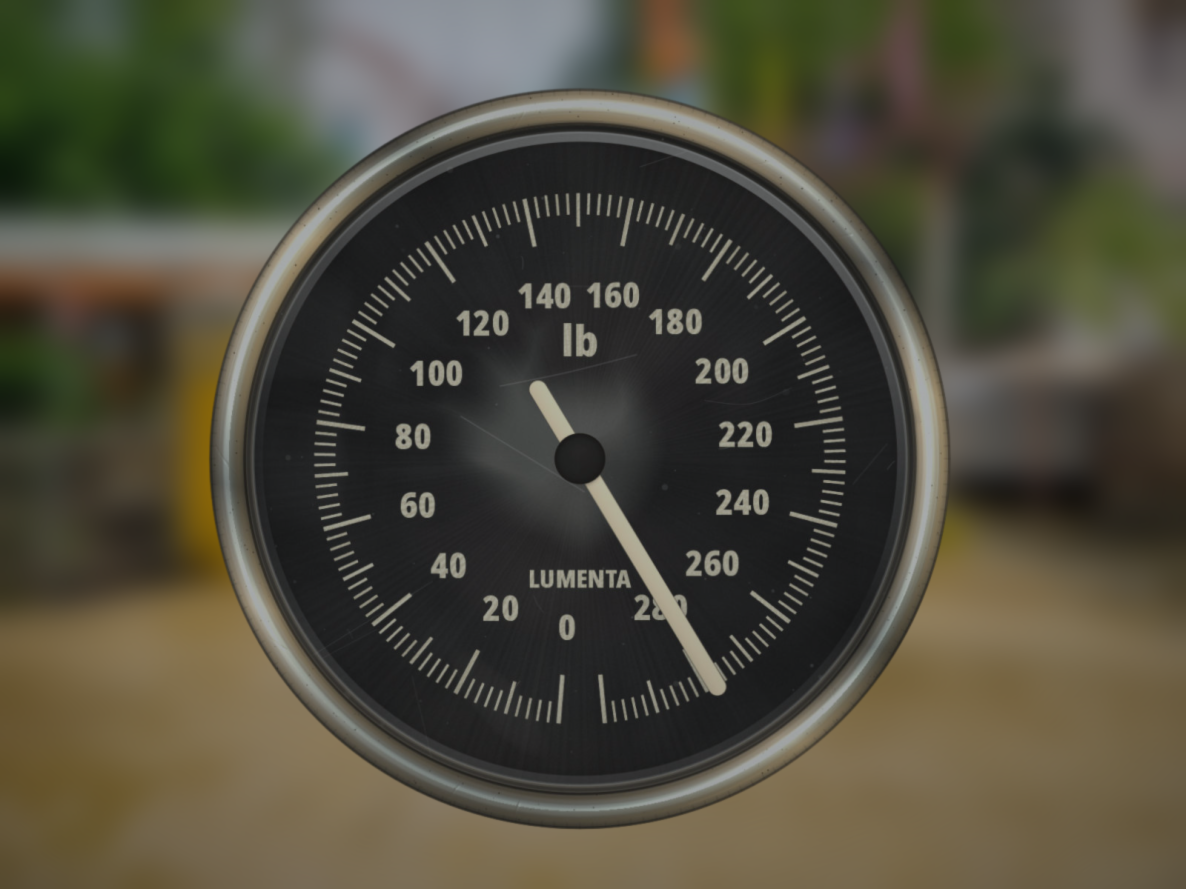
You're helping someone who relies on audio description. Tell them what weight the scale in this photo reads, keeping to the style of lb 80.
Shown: lb 278
